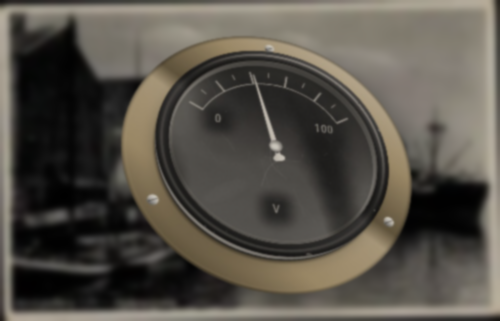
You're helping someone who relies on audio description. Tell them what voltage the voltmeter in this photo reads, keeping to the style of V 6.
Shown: V 40
